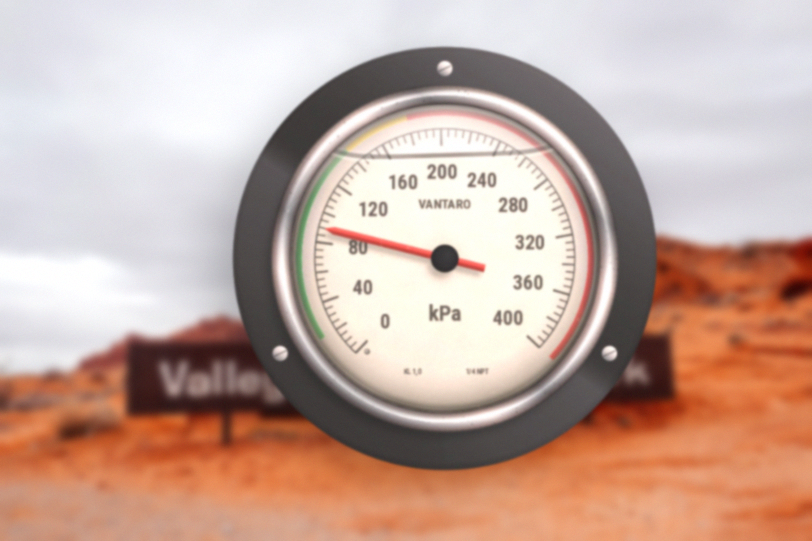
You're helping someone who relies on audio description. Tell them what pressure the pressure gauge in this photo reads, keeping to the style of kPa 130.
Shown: kPa 90
